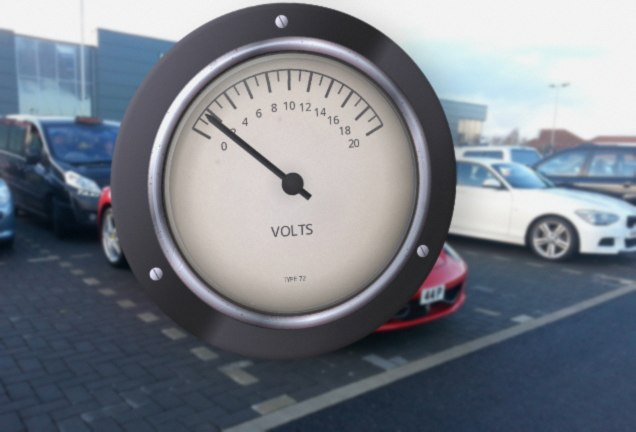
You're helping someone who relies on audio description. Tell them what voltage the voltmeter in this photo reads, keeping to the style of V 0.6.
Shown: V 1.5
